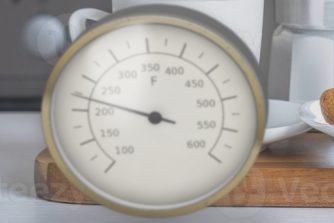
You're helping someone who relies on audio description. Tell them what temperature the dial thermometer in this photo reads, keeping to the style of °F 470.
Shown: °F 225
